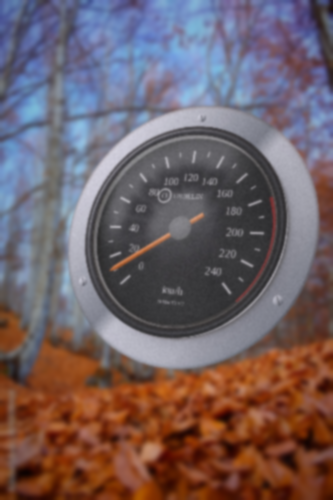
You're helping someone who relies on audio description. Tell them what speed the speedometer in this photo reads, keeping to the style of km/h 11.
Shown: km/h 10
